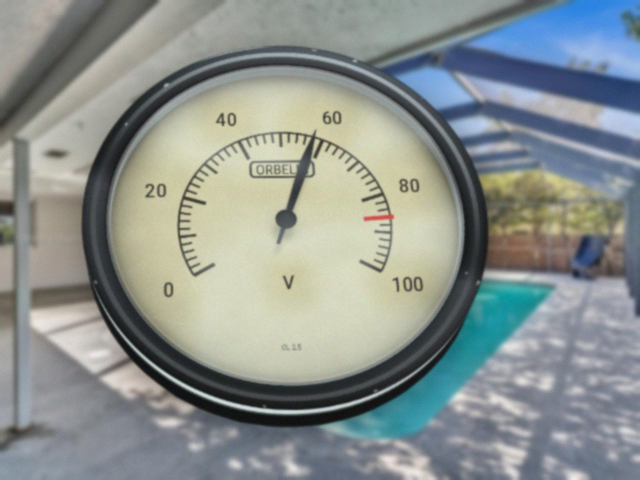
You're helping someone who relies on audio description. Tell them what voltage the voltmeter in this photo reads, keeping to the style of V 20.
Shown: V 58
